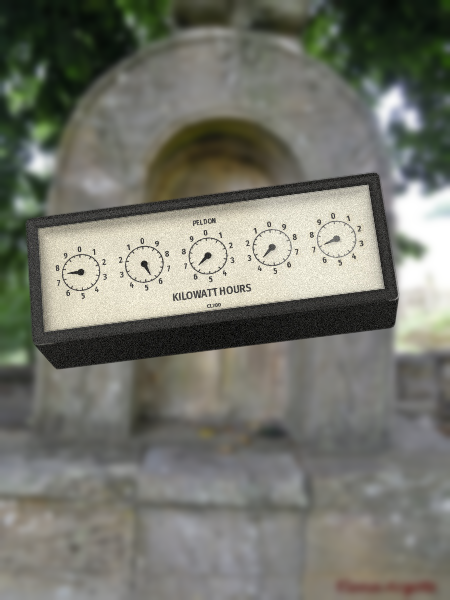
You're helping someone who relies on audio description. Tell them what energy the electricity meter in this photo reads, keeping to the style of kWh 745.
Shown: kWh 75637
